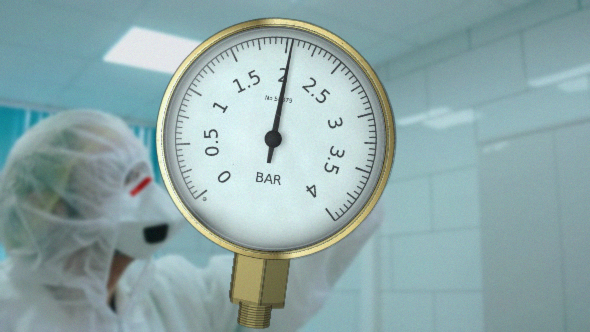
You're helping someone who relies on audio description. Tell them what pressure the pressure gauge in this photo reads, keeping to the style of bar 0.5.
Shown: bar 2.05
